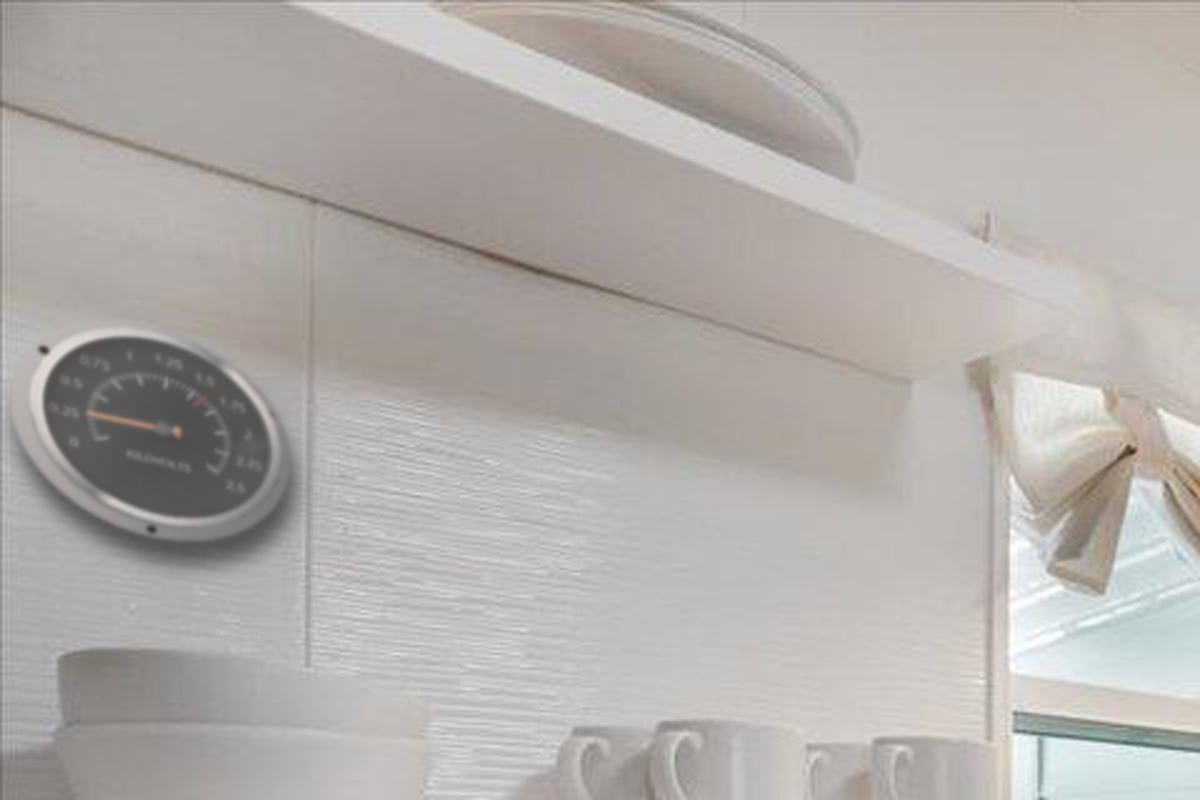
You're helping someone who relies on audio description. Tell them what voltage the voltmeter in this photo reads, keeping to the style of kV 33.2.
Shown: kV 0.25
